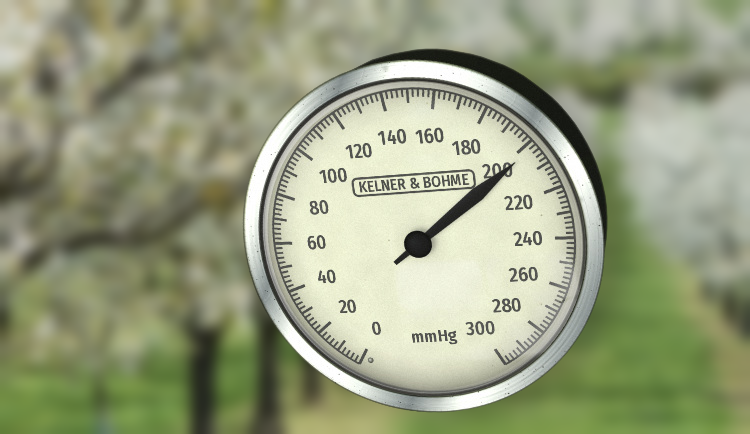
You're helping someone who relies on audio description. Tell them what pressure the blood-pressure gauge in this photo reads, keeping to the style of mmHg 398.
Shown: mmHg 202
